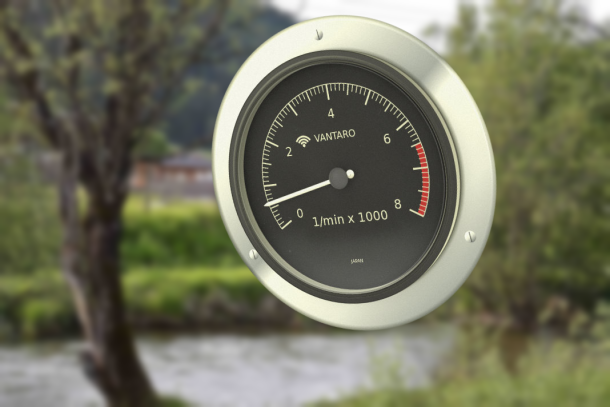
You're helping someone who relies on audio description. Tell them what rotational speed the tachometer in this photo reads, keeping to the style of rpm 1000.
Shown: rpm 600
